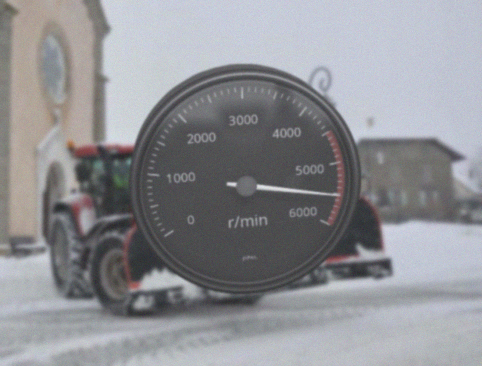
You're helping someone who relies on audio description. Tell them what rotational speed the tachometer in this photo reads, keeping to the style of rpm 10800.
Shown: rpm 5500
